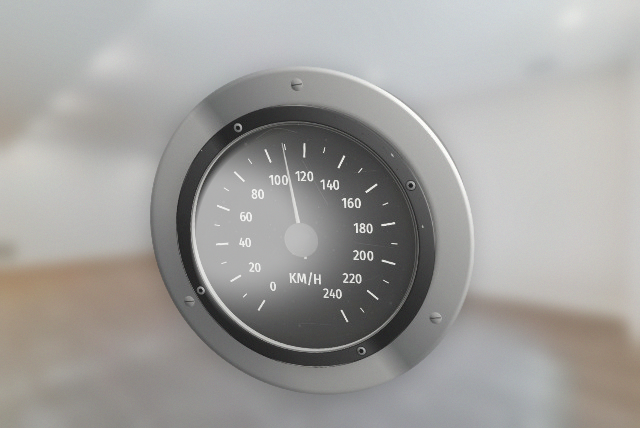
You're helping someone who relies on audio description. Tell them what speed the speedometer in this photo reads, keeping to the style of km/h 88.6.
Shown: km/h 110
